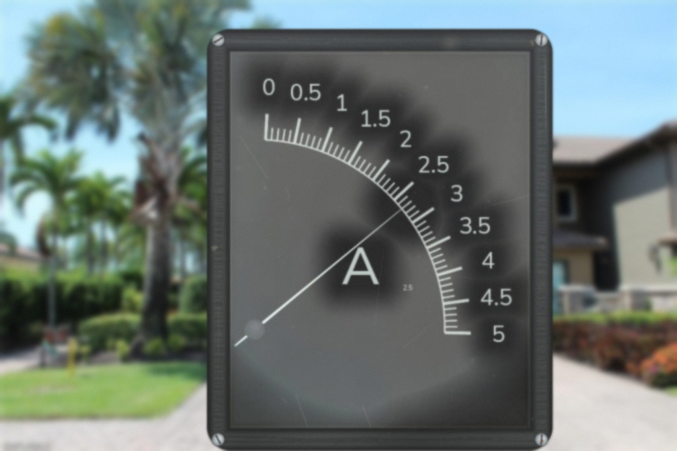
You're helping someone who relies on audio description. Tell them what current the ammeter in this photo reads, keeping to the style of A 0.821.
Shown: A 2.7
